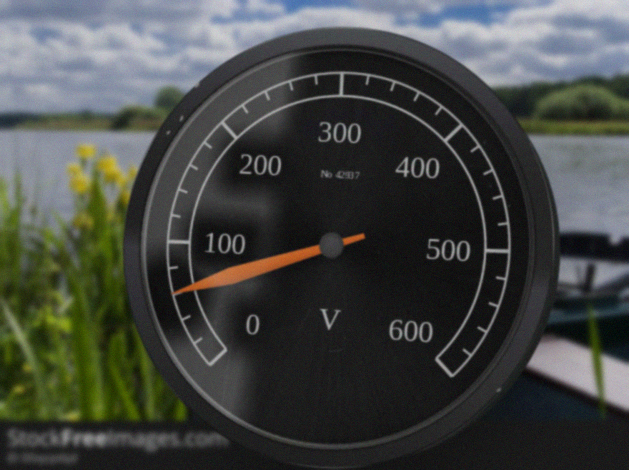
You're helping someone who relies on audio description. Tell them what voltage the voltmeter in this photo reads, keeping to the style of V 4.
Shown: V 60
